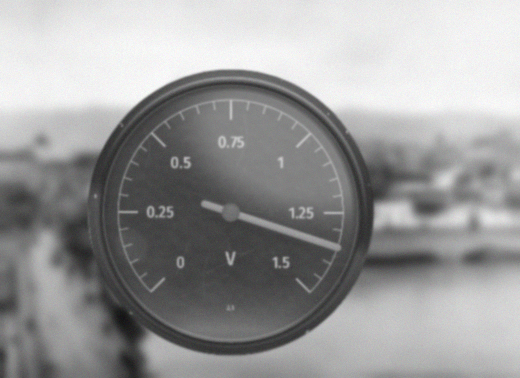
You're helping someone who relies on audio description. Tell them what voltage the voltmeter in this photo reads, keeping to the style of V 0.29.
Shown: V 1.35
